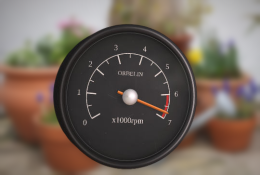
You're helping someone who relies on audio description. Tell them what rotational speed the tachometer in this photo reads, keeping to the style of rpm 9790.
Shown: rpm 6750
